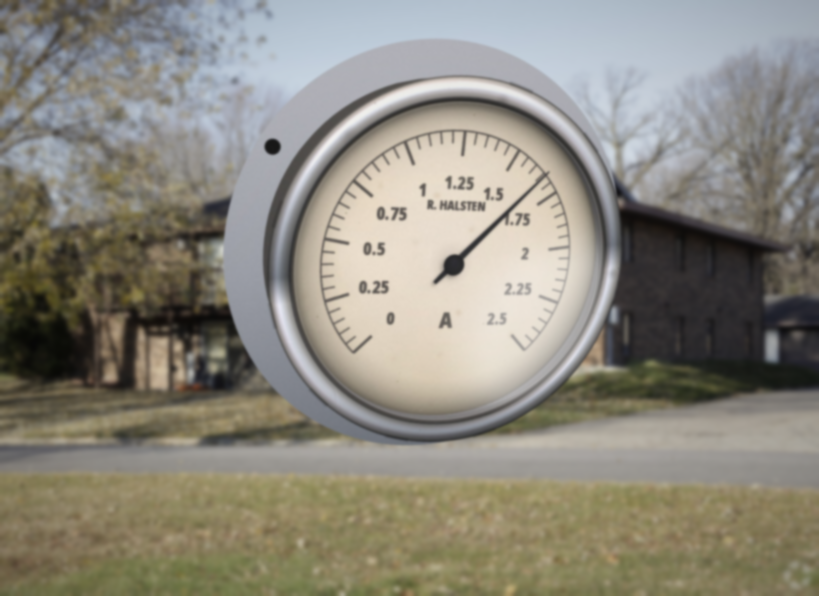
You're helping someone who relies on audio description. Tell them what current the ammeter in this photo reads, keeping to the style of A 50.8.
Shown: A 1.65
